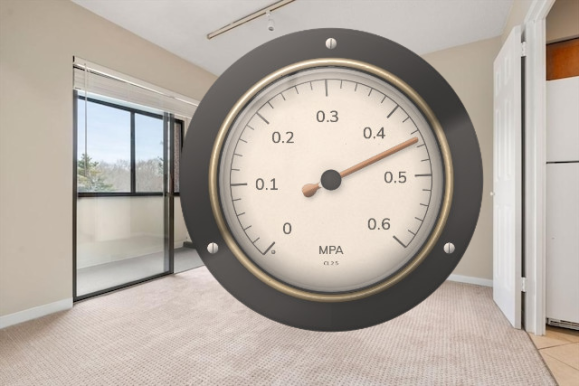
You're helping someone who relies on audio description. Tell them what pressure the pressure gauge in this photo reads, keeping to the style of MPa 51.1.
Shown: MPa 0.45
